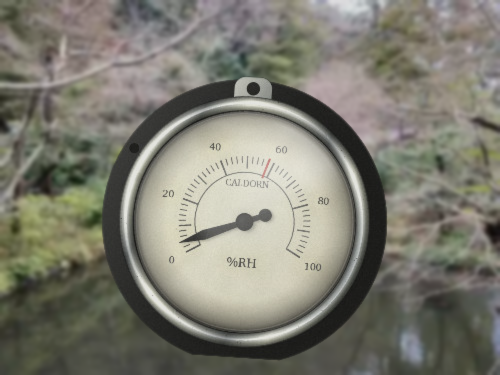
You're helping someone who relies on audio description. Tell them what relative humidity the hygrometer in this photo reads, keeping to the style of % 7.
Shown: % 4
